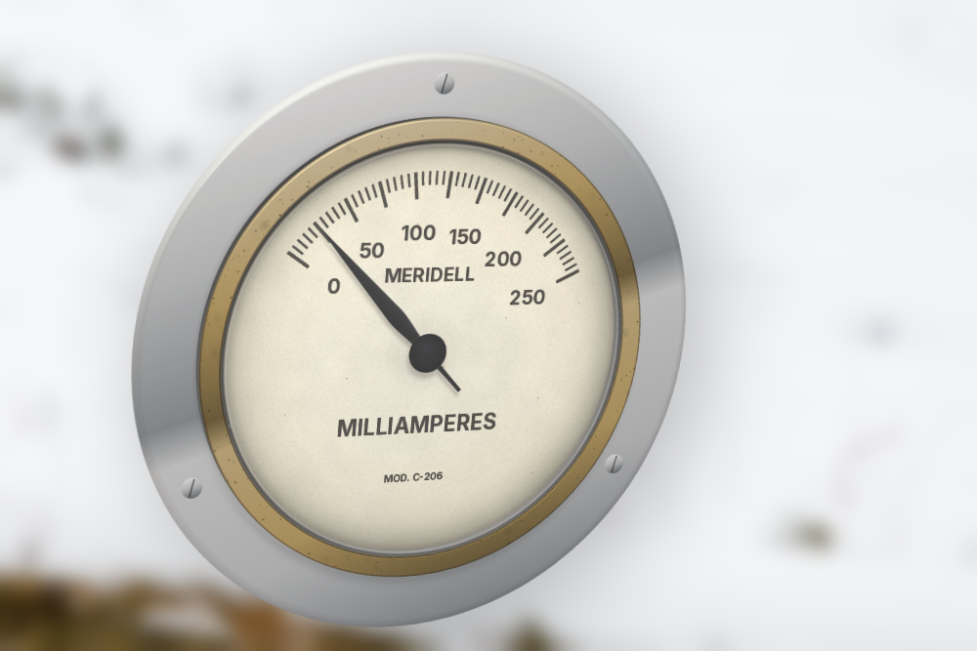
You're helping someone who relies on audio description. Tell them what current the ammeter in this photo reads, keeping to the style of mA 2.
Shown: mA 25
